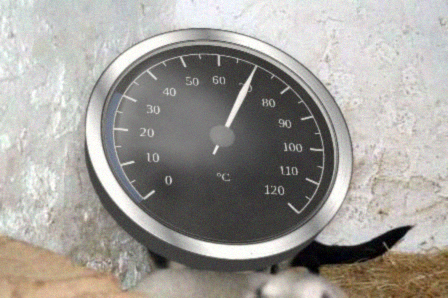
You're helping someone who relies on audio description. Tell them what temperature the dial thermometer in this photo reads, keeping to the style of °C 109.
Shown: °C 70
